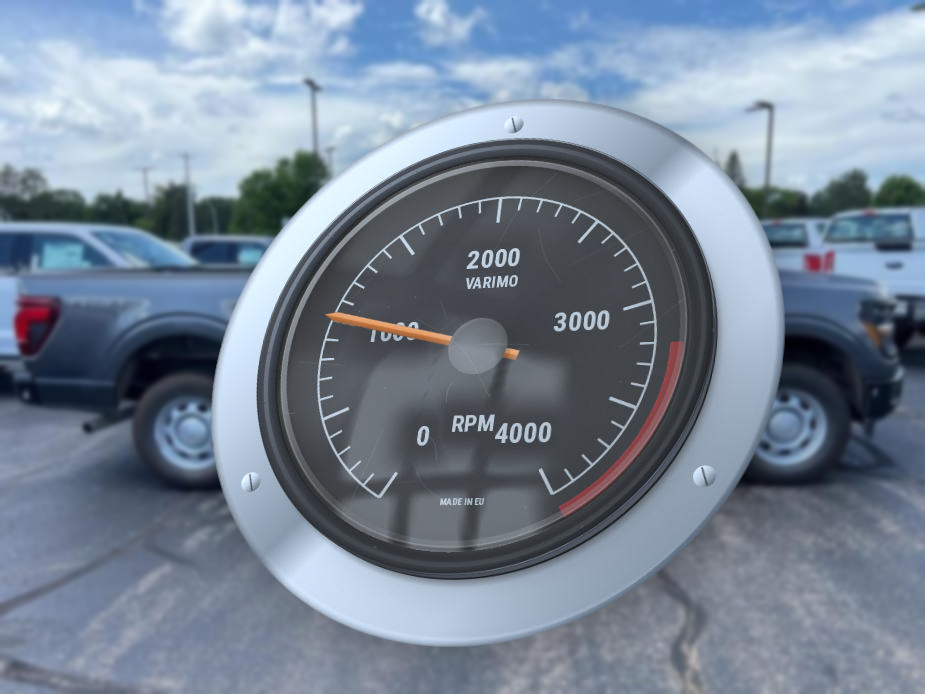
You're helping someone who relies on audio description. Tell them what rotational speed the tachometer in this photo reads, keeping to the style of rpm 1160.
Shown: rpm 1000
